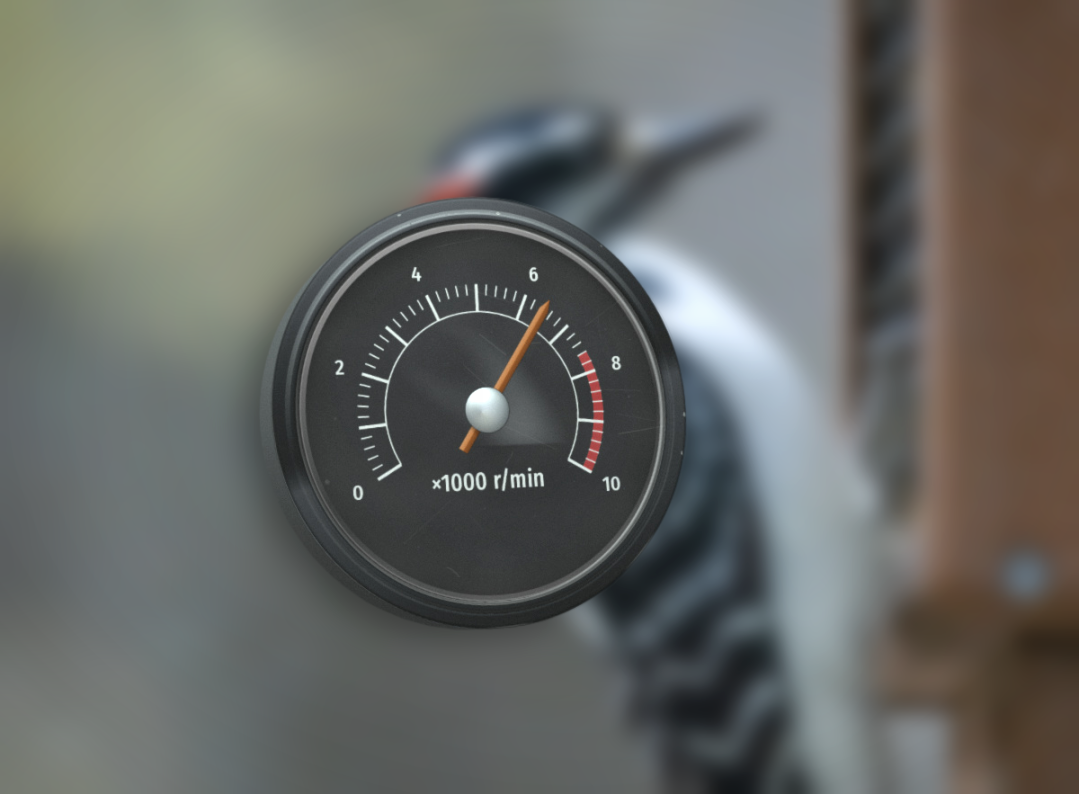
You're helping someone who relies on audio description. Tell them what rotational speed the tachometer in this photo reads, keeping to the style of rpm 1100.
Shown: rpm 6400
